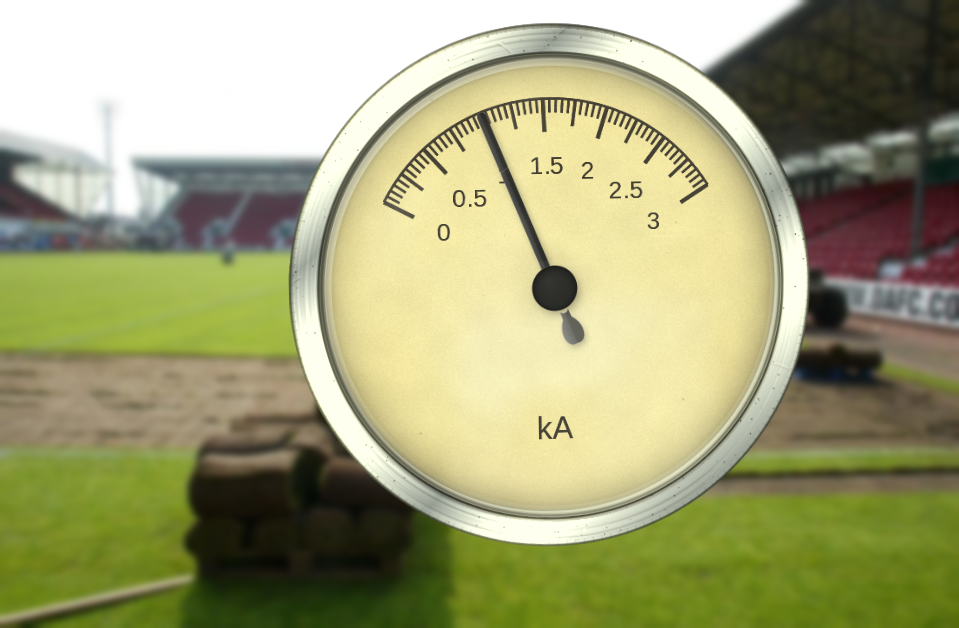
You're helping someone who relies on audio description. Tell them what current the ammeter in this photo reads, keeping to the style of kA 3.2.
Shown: kA 1
